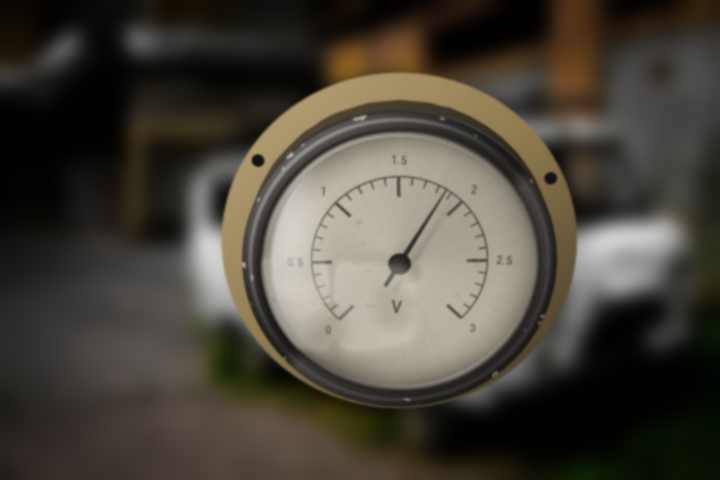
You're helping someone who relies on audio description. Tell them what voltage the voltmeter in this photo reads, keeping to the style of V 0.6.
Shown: V 1.85
